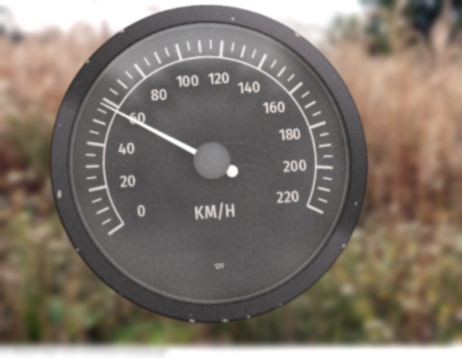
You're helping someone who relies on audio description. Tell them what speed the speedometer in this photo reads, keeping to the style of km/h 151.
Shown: km/h 57.5
